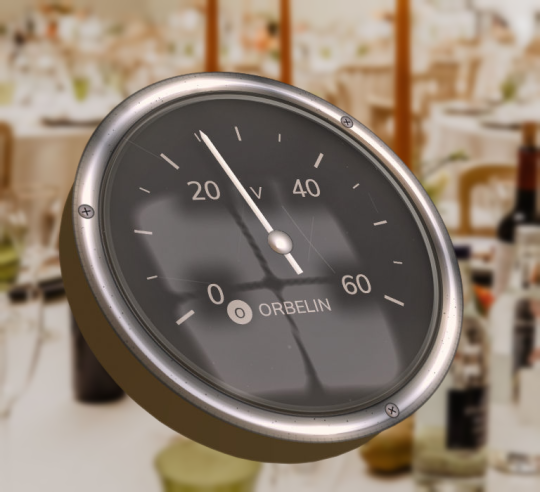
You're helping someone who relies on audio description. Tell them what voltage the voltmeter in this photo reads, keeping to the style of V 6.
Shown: V 25
